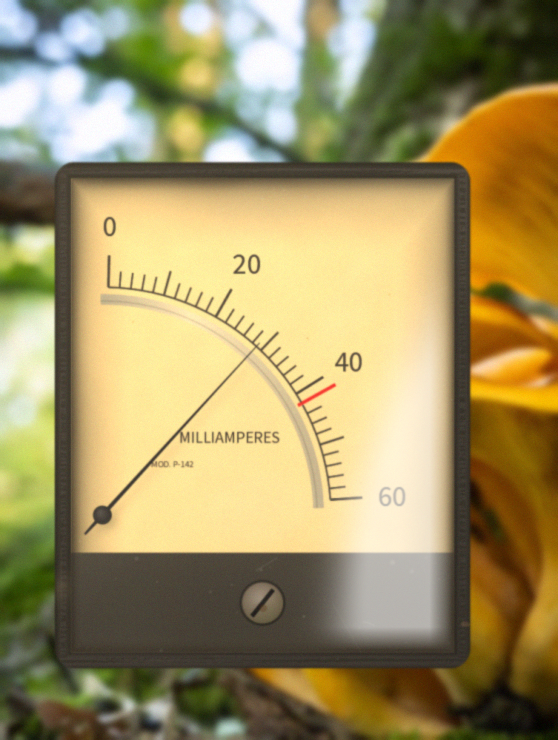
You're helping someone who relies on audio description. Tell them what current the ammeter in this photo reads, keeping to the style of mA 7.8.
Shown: mA 29
